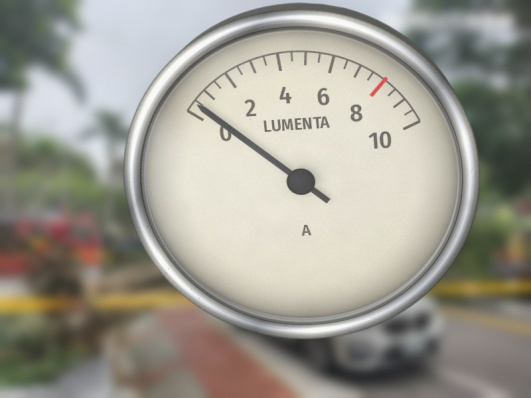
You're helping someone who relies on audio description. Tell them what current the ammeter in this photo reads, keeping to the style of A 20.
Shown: A 0.5
